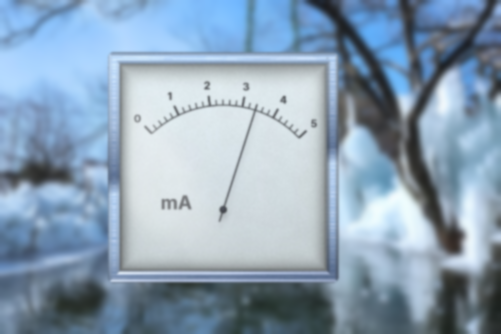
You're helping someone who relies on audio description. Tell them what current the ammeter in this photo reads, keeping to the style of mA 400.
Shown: mA 3.4
